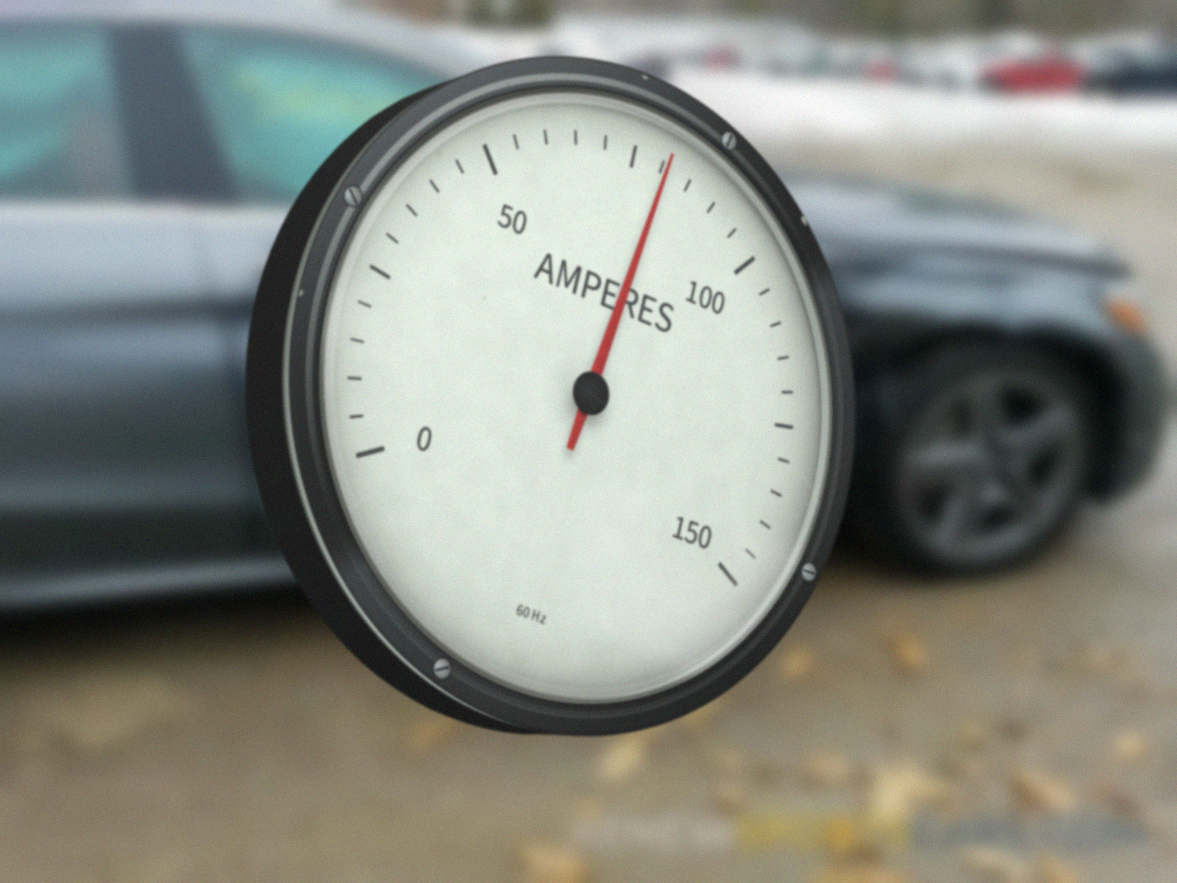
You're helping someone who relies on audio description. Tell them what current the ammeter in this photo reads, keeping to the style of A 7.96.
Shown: A 80
